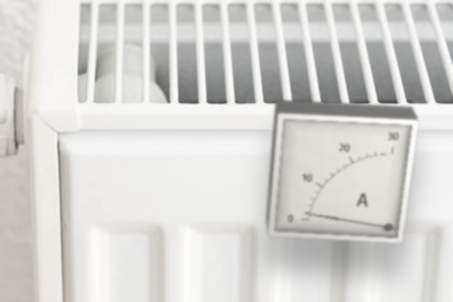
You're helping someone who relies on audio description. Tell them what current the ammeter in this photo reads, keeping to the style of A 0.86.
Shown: A 2
